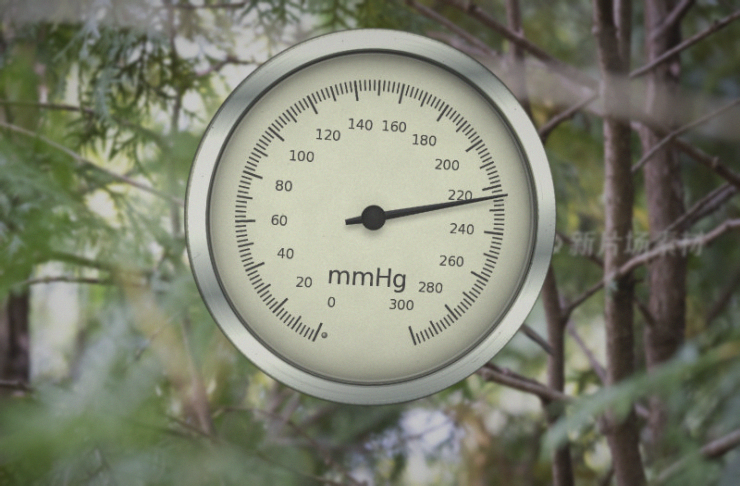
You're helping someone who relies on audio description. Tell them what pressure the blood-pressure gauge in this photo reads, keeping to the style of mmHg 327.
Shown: mmHg 224
